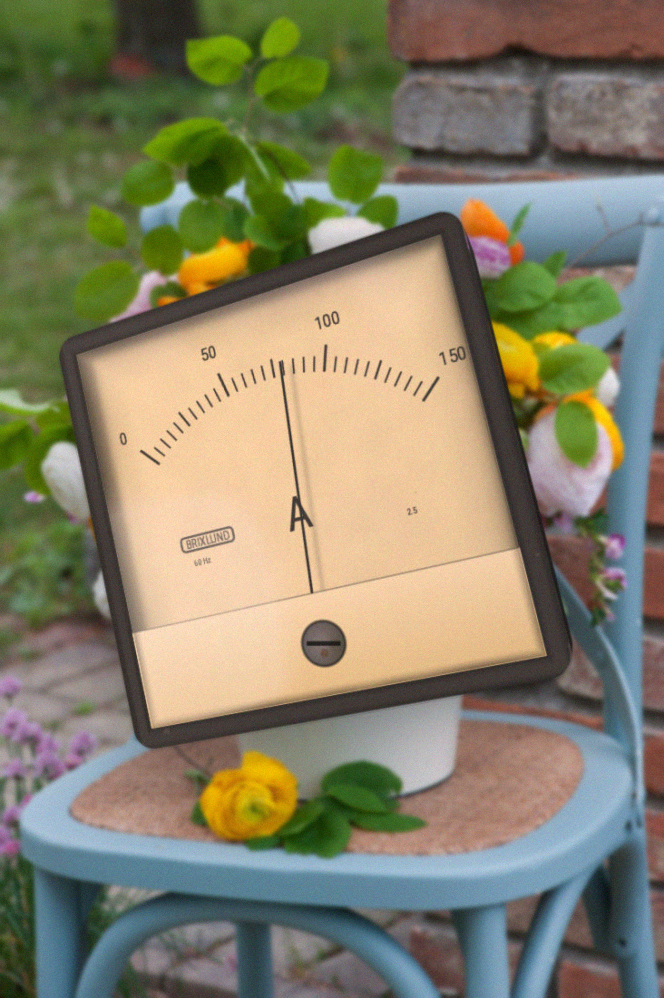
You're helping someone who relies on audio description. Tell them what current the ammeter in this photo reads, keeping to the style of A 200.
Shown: A 80
